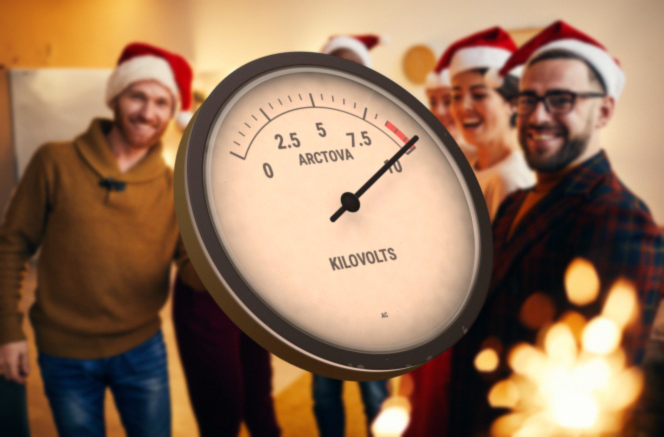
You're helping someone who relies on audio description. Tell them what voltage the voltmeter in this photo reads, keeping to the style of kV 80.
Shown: kV 9.75
